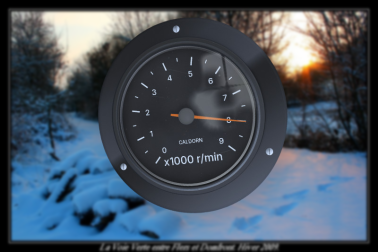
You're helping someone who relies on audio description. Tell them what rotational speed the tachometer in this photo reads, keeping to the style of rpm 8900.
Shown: rpm 8000
